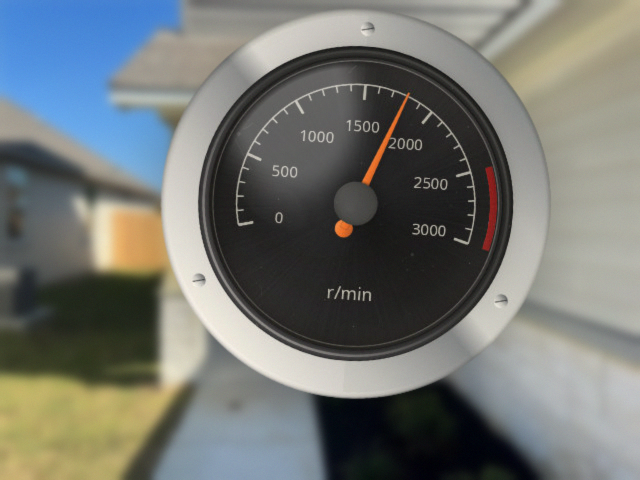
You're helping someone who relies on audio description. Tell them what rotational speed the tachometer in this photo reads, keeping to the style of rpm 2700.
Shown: rpm 1800
